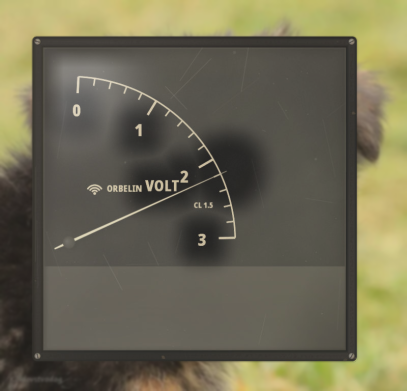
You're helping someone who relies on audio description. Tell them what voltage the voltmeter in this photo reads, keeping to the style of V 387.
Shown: V 2.2
